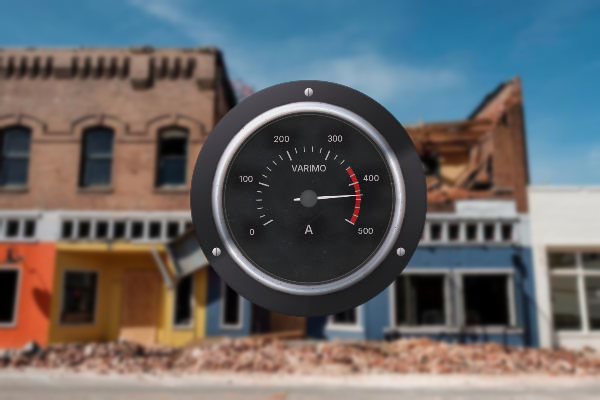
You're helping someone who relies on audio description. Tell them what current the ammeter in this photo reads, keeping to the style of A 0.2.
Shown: A 430
